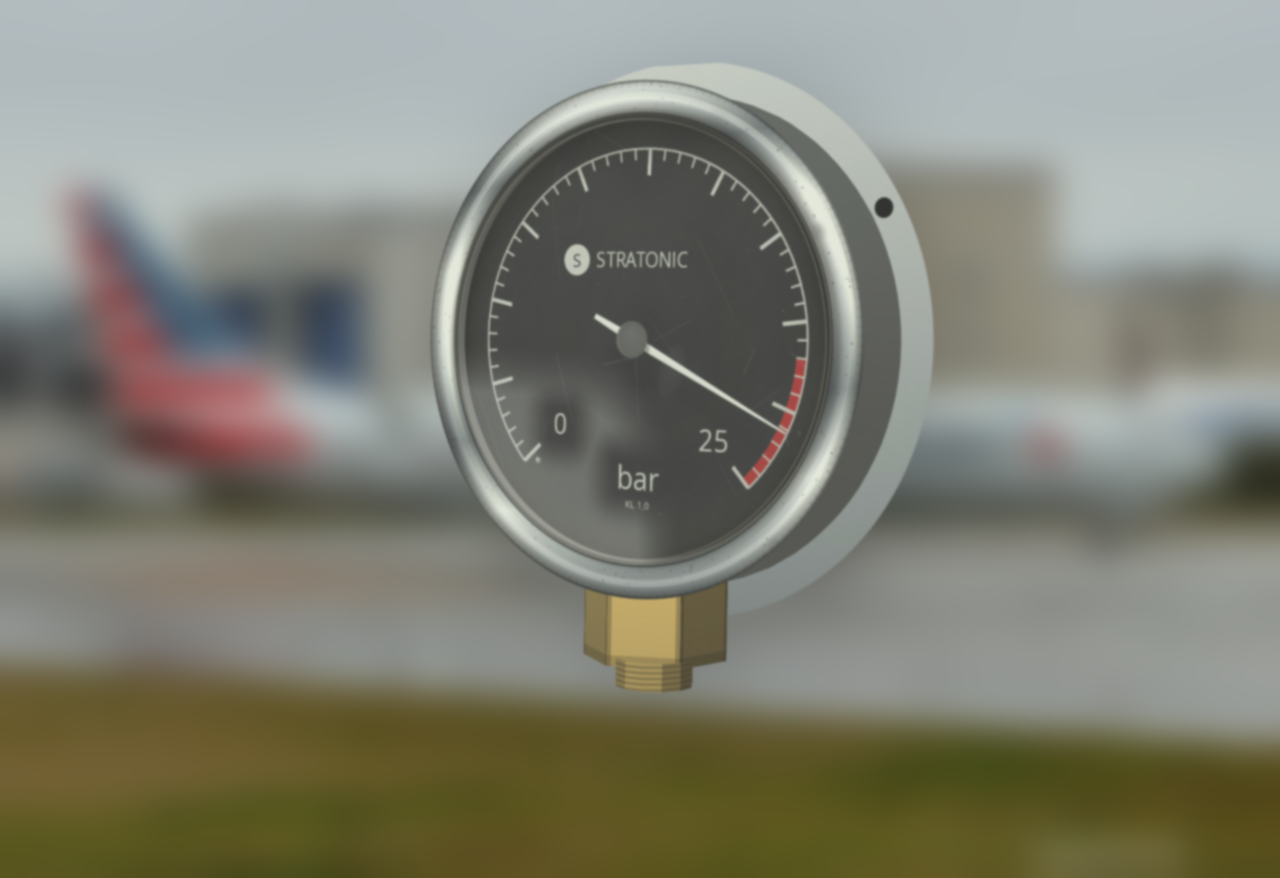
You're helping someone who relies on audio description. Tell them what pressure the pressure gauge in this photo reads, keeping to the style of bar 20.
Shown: bar 23
